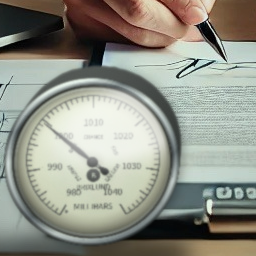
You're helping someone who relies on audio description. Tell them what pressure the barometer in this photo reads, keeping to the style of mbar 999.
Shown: mbar 1000
